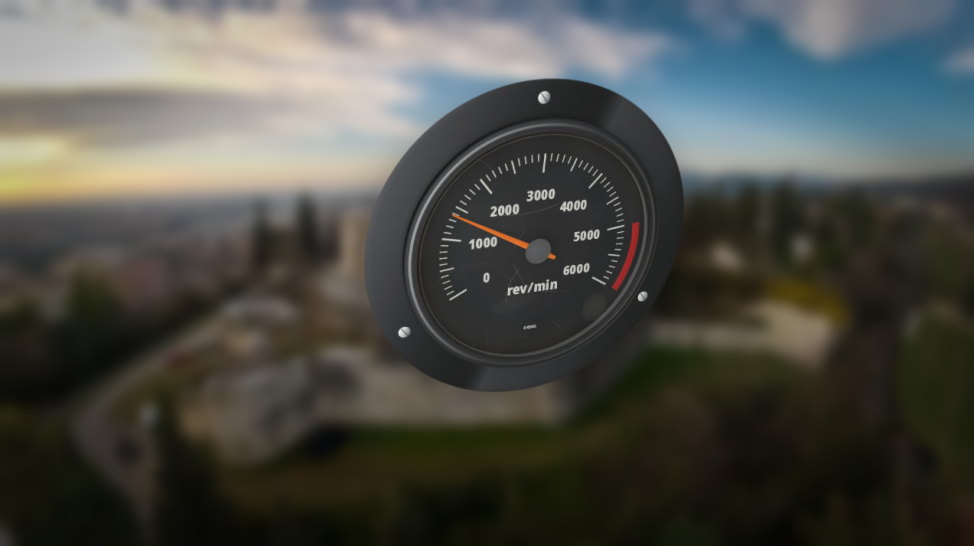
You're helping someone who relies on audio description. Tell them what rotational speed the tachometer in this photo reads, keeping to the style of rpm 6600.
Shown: rpm 1400
